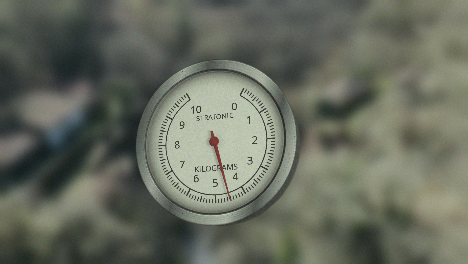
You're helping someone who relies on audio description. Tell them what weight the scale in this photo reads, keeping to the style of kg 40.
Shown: kg 4.5
